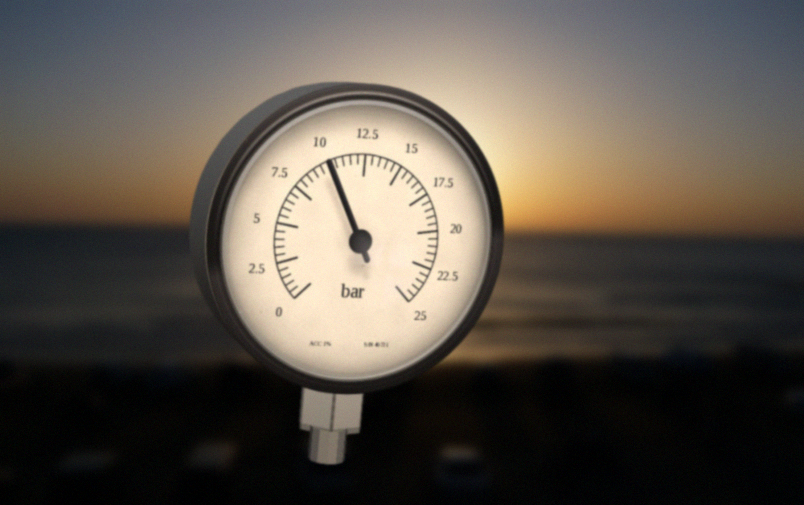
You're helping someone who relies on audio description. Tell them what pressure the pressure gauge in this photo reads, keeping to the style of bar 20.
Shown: bar 10
